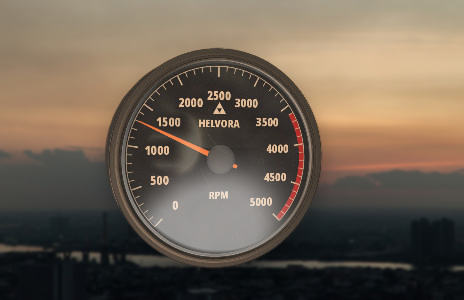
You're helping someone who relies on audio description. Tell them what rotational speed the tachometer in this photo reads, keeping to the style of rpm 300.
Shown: rpm 1300
